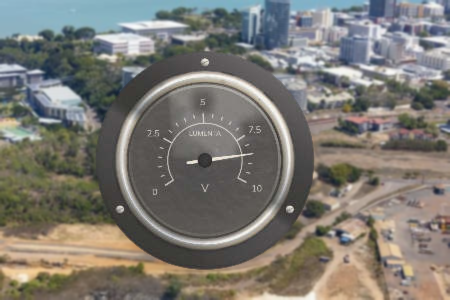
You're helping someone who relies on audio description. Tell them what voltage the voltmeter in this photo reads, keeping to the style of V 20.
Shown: V 8.5
